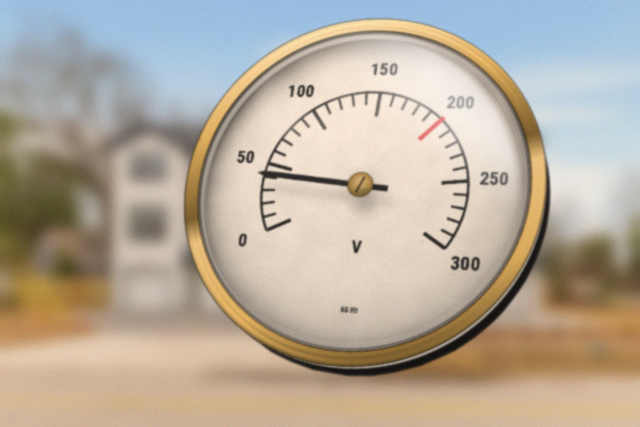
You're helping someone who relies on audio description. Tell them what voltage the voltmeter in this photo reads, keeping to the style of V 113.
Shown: V 40
